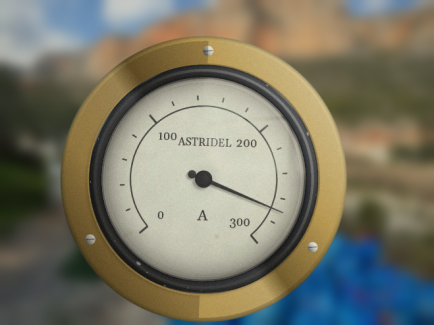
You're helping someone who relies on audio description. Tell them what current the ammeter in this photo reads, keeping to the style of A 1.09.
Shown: A 270
